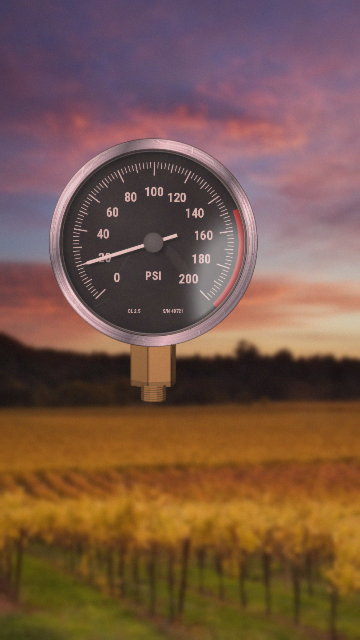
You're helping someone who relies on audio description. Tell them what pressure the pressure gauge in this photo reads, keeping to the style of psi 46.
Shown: psi 20
